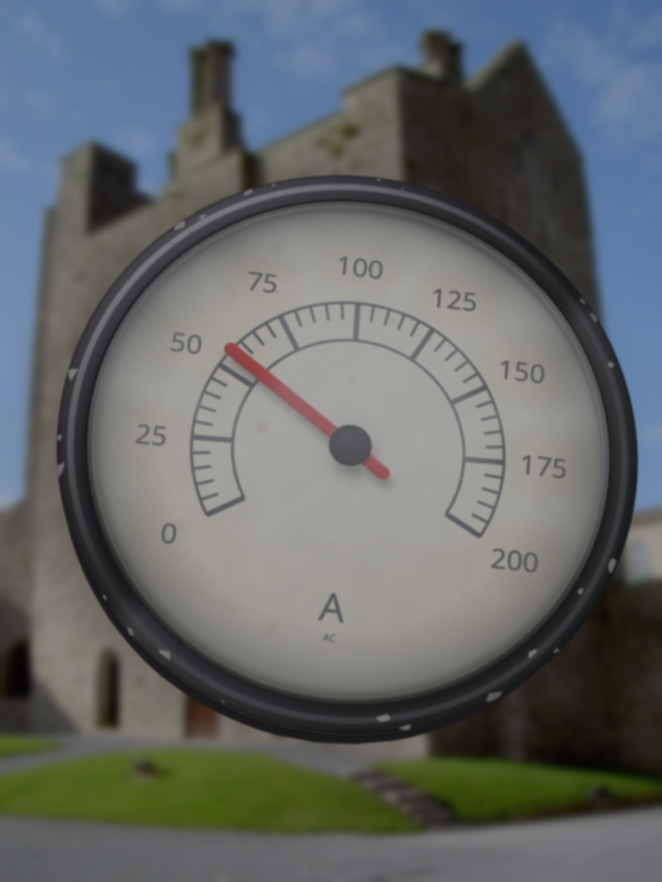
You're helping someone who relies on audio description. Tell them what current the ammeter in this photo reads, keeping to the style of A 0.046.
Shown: A 55
